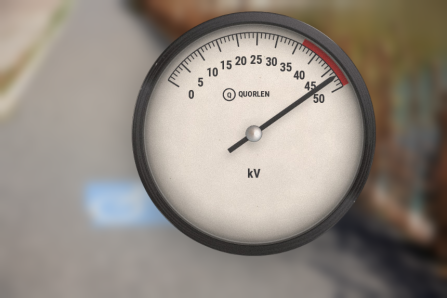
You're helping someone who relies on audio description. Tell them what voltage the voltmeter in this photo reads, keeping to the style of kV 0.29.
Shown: kV 47
